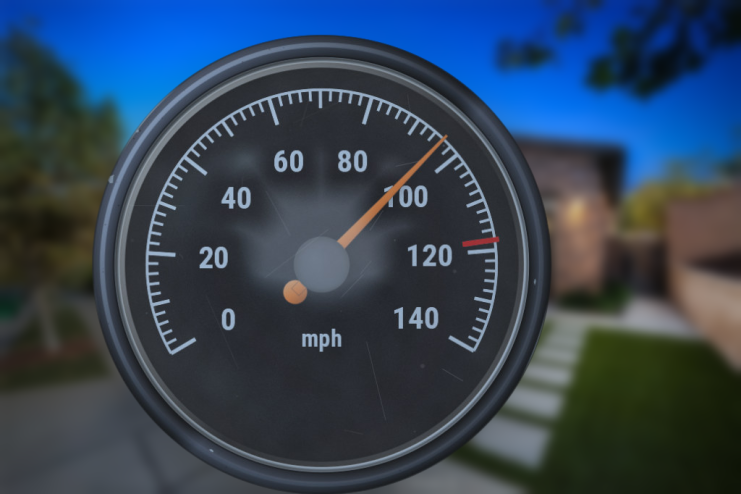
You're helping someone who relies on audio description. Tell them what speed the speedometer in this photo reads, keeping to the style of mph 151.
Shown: mph 96
